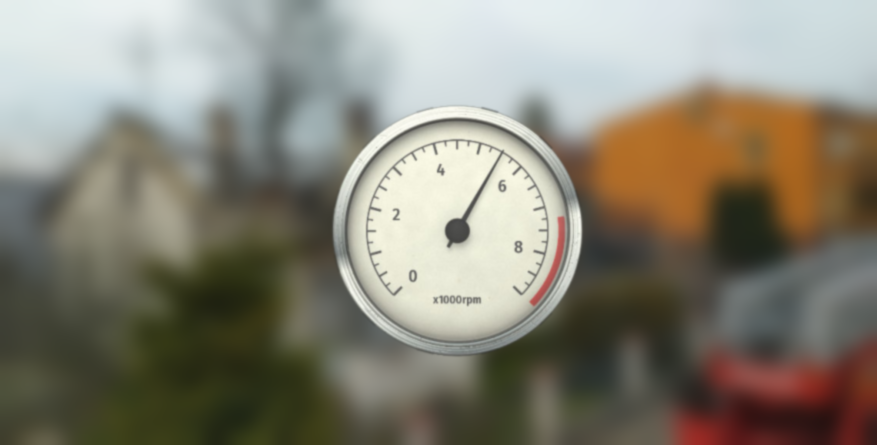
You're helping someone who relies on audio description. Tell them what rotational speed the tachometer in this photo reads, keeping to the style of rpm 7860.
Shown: rpm 5500
